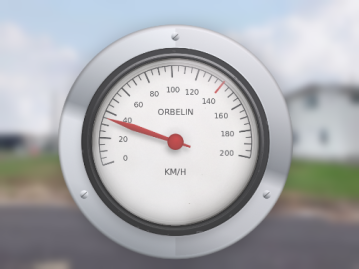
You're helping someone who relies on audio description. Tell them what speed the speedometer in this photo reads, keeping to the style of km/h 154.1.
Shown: km/h 35
